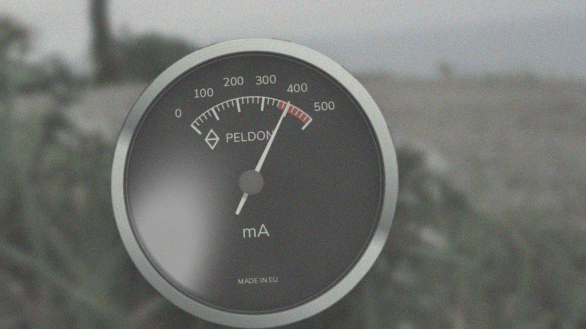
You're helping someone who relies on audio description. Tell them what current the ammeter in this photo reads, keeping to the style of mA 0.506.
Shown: mA 400
